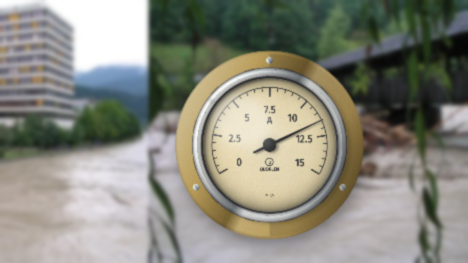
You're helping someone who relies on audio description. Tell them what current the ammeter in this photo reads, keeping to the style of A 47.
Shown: A 11.5
